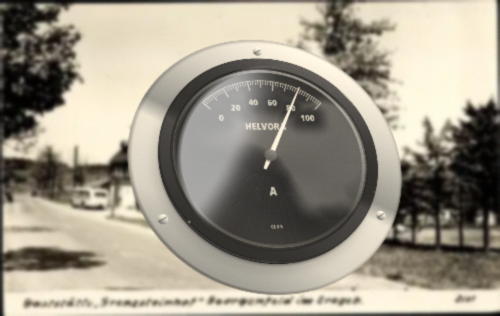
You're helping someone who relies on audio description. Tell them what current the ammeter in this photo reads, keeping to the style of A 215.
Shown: A 80
